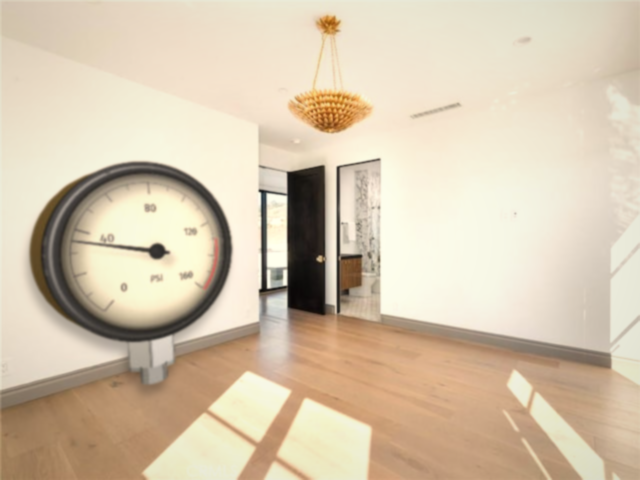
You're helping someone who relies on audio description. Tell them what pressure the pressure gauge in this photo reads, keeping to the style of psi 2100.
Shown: psi 35
